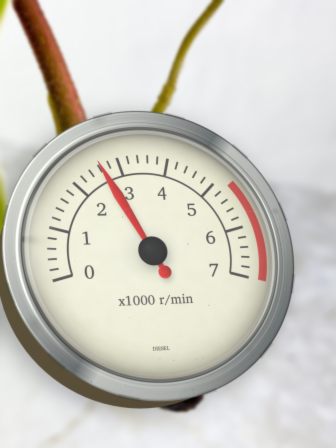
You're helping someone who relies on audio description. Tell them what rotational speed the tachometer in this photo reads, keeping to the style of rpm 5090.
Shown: rpm 2600
